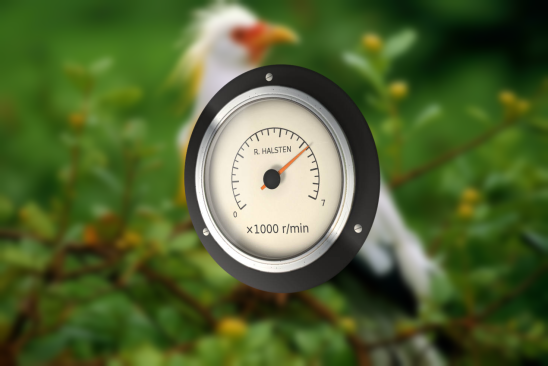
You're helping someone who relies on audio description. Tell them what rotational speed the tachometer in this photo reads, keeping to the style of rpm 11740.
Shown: rpm 5250
